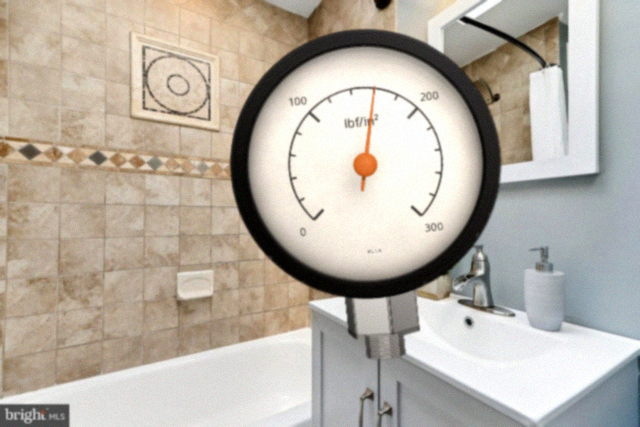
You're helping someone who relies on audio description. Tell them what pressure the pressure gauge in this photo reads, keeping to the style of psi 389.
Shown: psi 160
